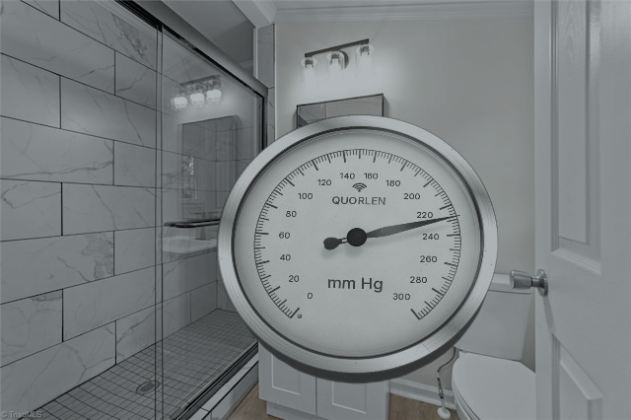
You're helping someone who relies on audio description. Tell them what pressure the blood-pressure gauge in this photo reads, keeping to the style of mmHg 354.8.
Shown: mmHg 230
